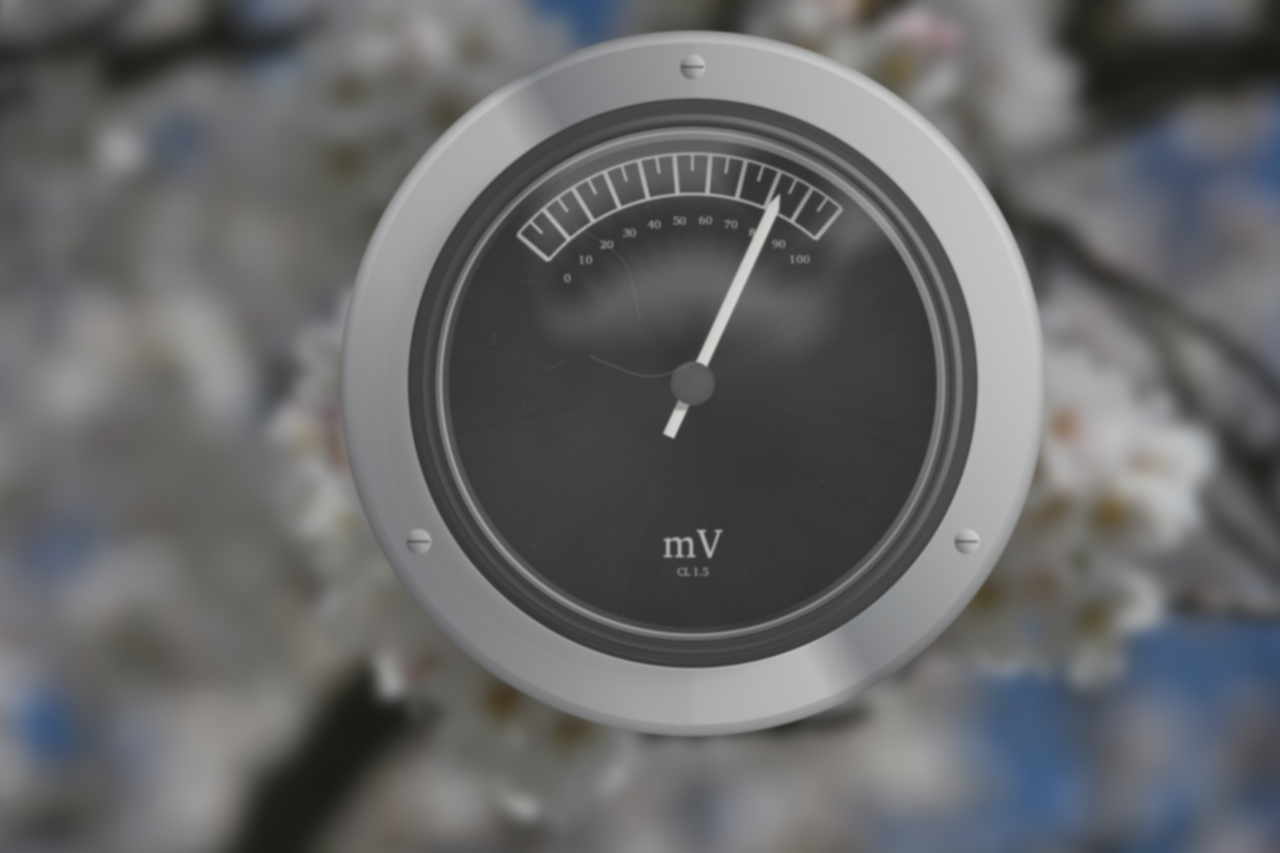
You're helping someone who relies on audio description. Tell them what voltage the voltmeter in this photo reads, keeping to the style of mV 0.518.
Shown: mV 82.5
